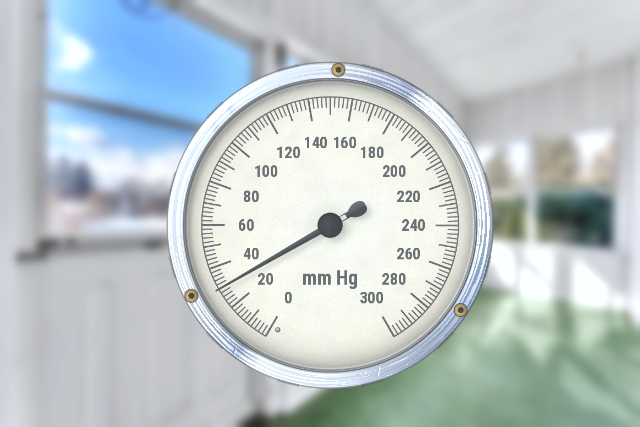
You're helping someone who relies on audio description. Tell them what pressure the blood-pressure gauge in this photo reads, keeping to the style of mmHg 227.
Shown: mmHg 30
